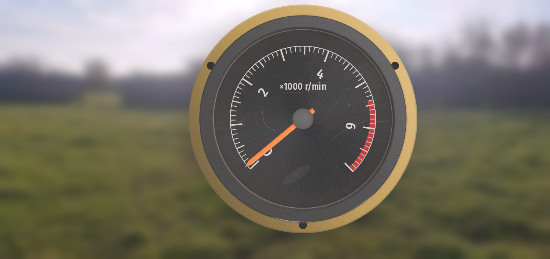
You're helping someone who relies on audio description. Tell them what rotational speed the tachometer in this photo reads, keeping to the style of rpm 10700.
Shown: rpm 100
